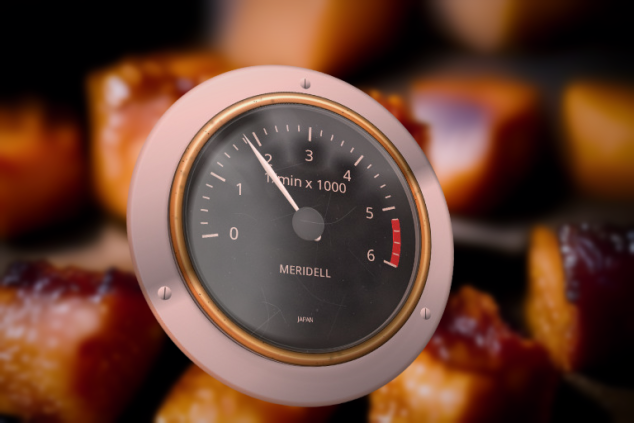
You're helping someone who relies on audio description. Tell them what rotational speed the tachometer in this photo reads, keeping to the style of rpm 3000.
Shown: rpm 1800
